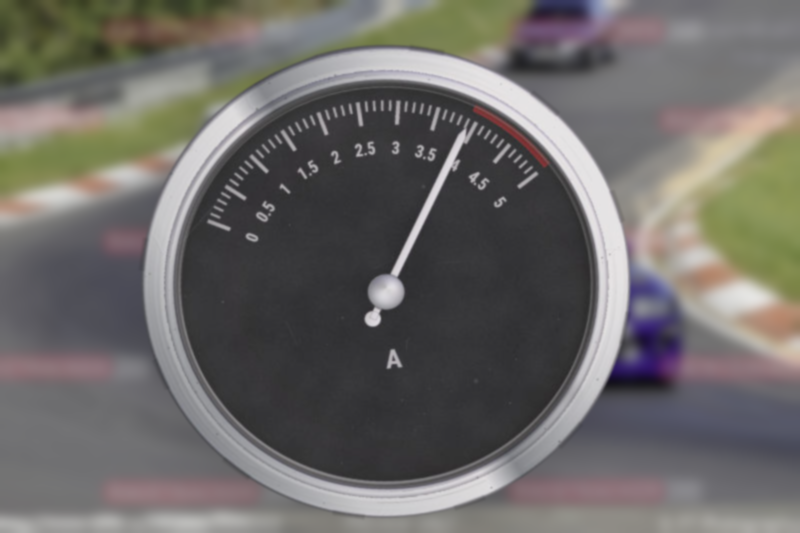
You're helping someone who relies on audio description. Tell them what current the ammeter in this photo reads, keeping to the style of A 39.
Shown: A 3.9
